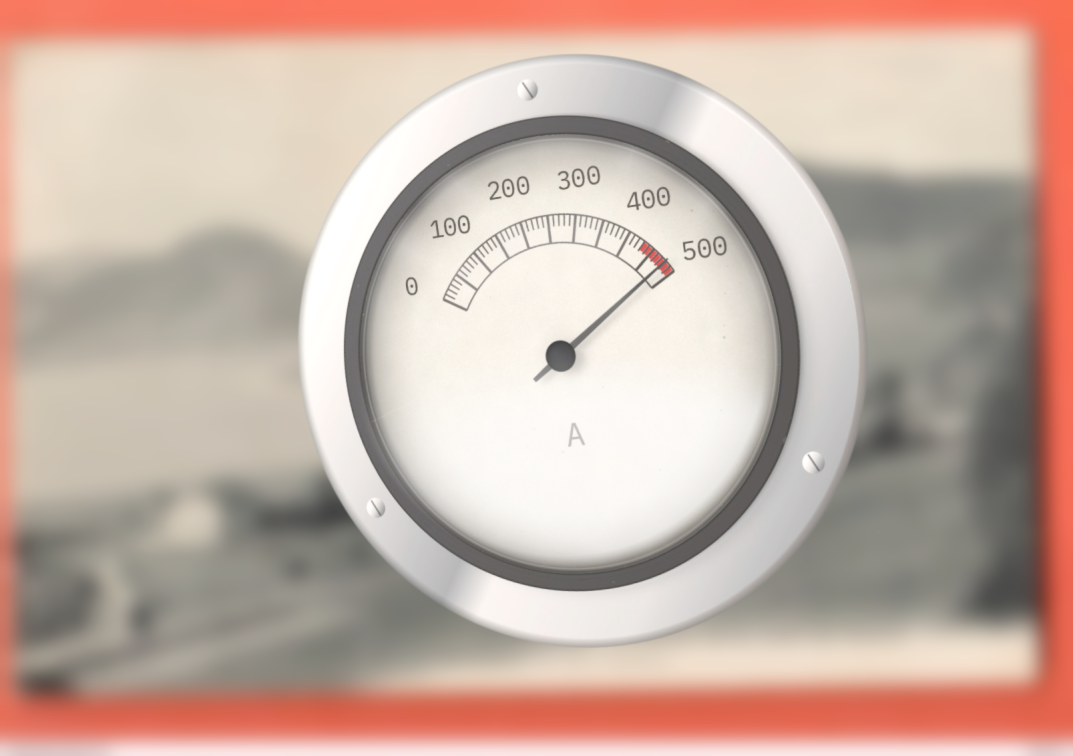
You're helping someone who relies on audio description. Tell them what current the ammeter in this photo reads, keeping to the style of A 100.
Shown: A 480
